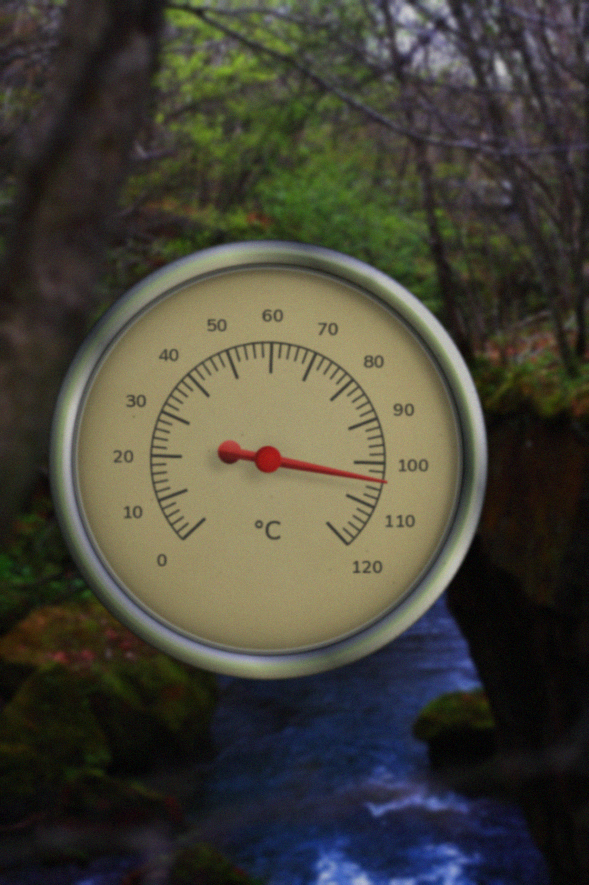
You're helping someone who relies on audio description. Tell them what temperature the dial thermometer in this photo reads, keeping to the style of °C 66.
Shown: °C 104
